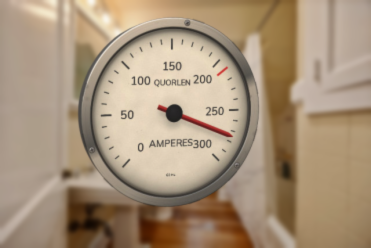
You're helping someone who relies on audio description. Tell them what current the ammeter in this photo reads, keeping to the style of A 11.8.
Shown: A 275
